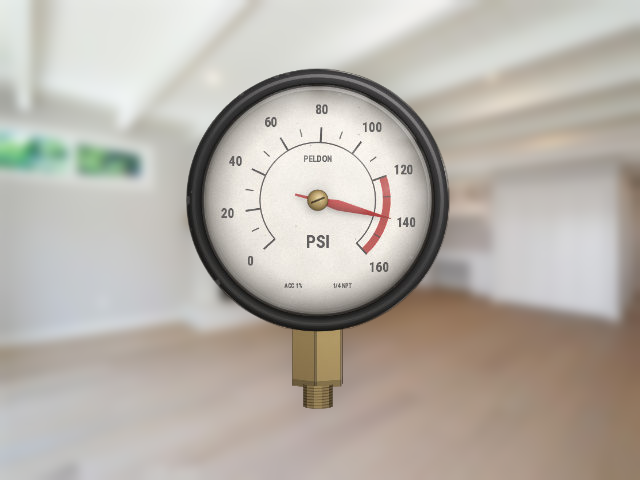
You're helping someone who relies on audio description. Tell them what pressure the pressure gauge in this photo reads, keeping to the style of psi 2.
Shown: psi 140
